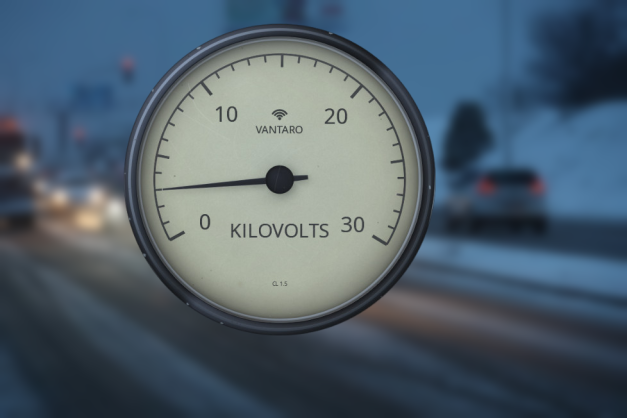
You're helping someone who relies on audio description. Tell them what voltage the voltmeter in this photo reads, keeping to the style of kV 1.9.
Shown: kV 3
